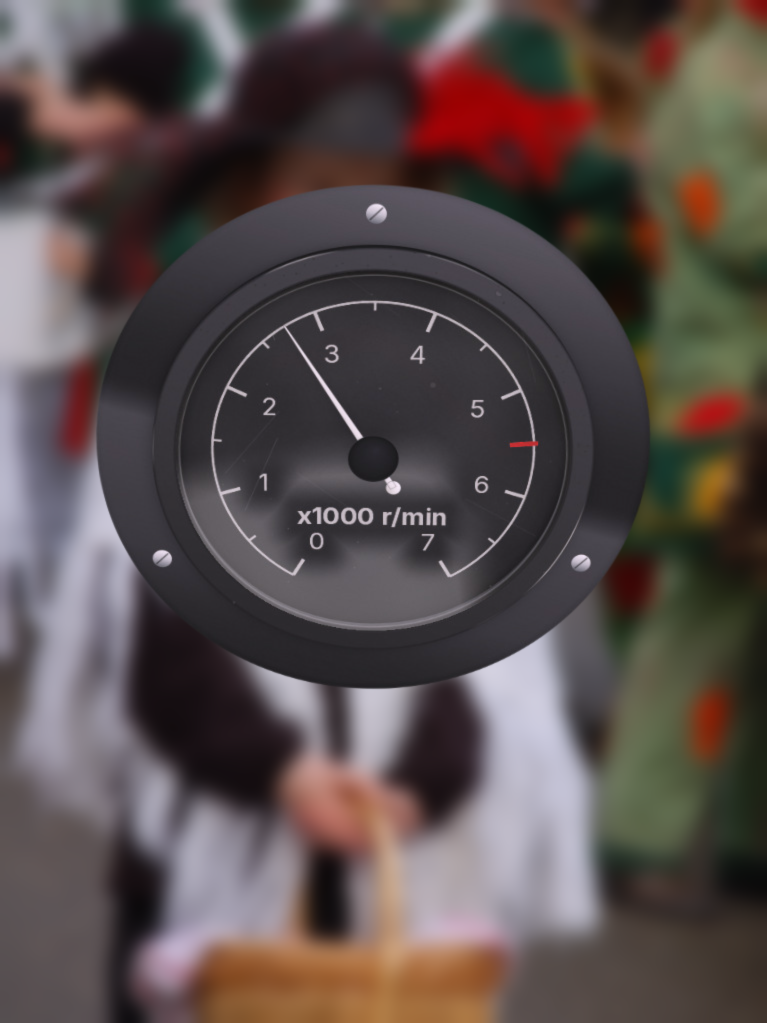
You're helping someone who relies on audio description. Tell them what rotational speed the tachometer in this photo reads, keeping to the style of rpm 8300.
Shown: rpm 2750
